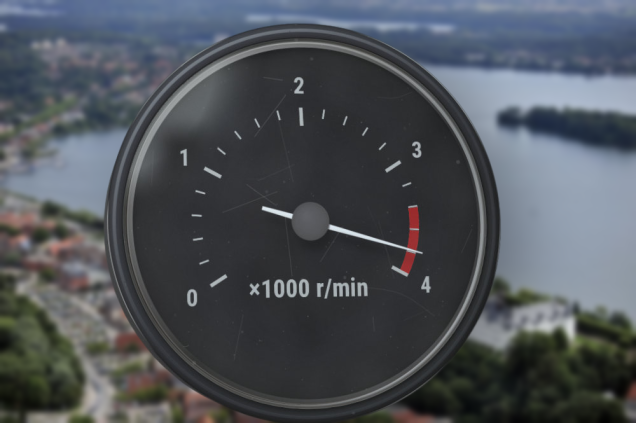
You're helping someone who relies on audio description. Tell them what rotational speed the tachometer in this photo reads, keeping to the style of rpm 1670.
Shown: rpm 3800
